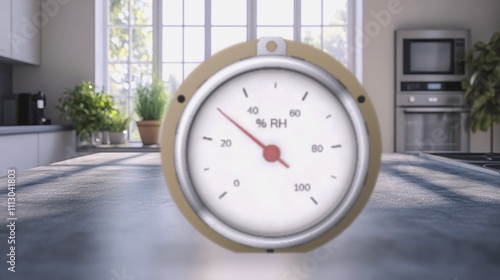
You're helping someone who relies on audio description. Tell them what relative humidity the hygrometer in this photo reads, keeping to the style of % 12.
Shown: % 30
